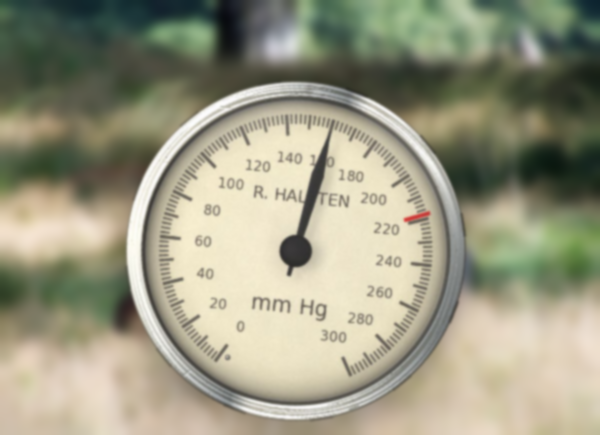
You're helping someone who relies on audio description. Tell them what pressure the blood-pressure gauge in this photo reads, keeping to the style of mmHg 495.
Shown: mmHg 160
